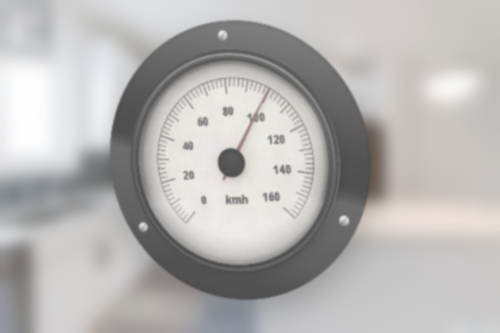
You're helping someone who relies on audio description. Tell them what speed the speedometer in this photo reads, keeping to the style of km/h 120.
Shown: km/h 100
